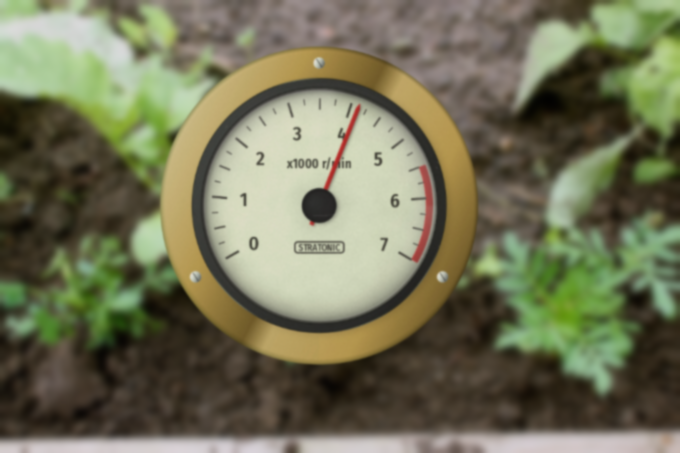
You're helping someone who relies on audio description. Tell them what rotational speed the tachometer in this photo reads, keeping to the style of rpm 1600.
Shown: rpm 4125
